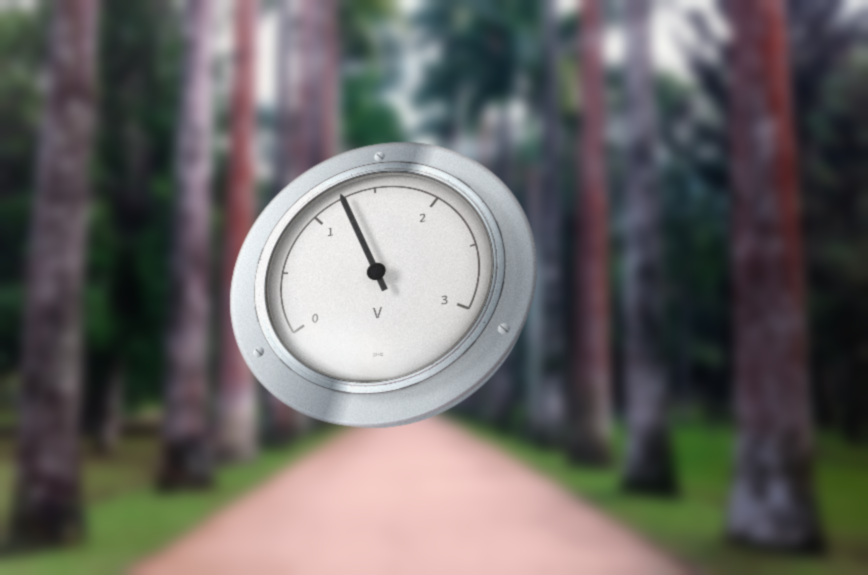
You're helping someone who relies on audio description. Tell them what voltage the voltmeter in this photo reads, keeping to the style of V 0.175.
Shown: V 1.25
